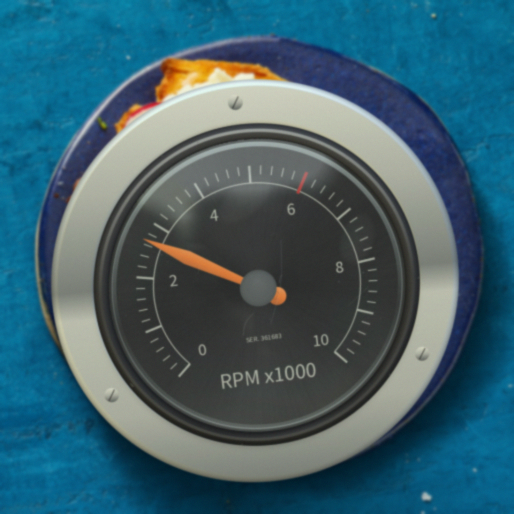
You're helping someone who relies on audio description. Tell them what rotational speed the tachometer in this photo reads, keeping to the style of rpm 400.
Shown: rpm 2700
